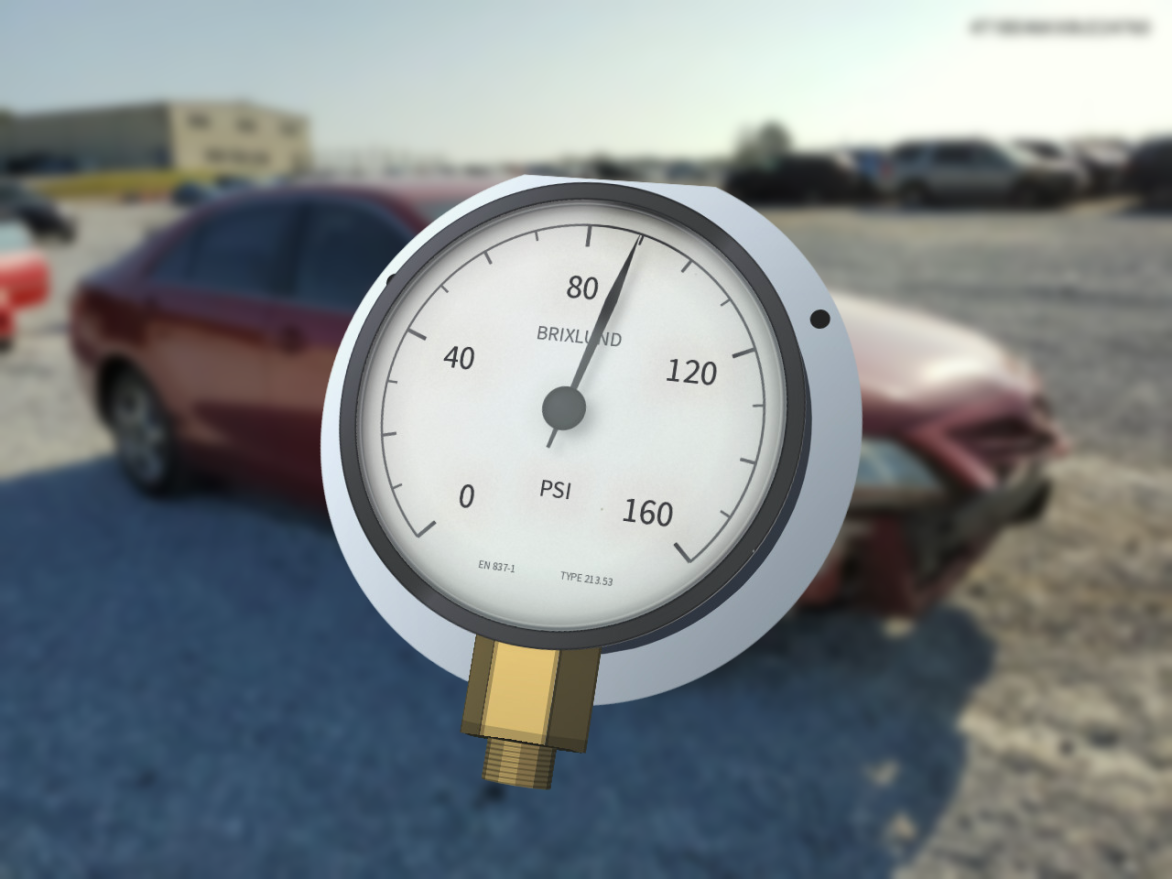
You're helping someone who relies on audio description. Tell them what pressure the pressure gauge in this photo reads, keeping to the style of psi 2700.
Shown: psi 90
